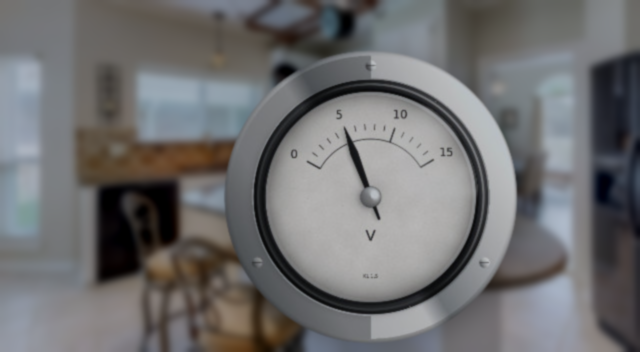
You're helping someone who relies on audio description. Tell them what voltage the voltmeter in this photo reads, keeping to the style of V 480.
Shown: V 5
